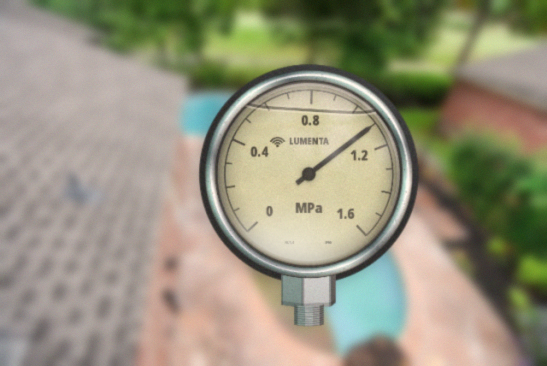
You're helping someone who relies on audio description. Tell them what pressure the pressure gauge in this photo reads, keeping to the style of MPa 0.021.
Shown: MPa 1.1
